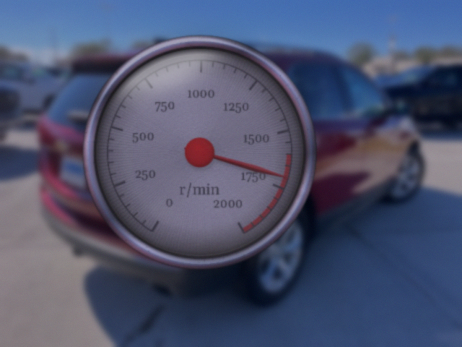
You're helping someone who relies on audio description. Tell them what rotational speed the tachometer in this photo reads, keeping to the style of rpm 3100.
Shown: rpm 1700
